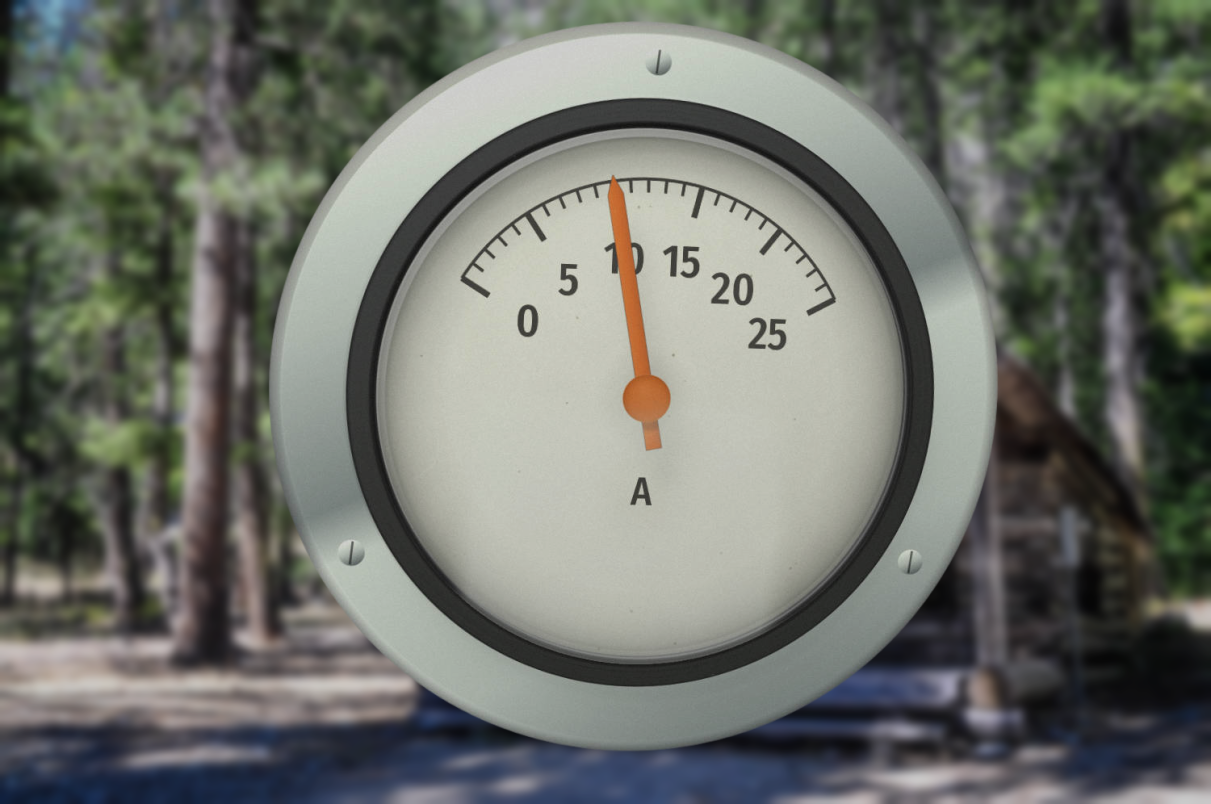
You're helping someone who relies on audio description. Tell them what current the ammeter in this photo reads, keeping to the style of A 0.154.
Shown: A 10
